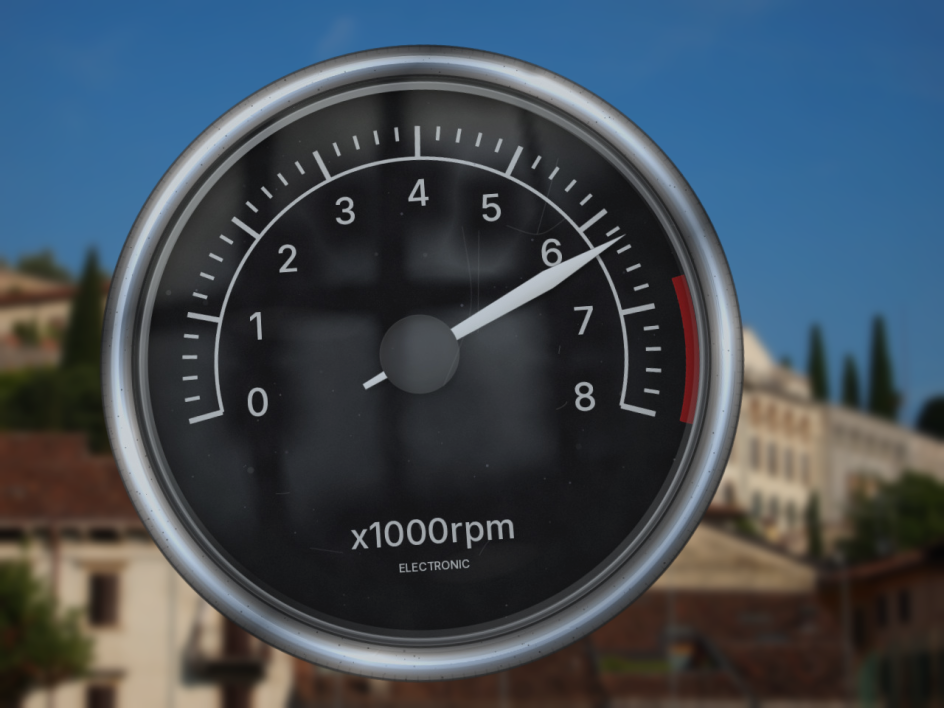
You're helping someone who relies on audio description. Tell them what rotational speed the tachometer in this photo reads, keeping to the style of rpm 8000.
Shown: rpm 6300
